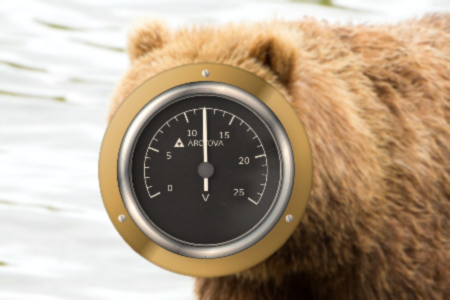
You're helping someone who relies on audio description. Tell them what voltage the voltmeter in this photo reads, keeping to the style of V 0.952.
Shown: V 12
